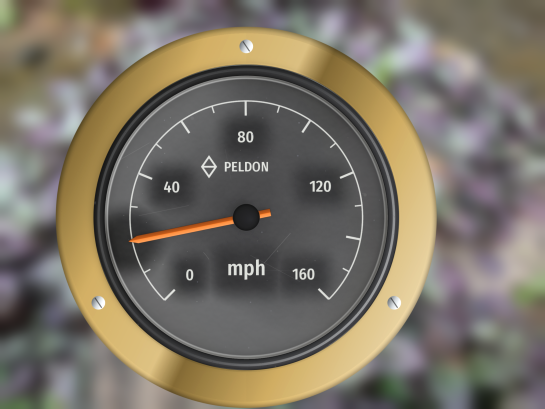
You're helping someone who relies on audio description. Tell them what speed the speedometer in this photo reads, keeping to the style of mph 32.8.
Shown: mph 20
